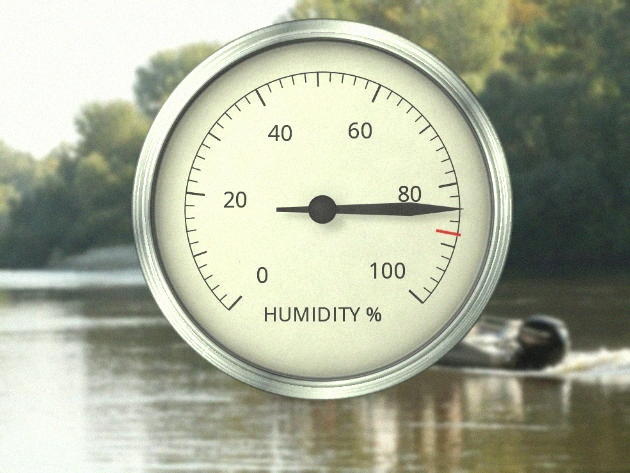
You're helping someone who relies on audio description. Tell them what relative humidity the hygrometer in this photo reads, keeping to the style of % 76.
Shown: % 84
